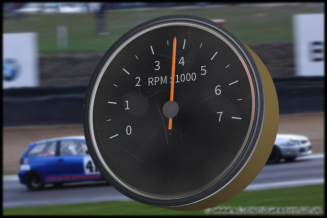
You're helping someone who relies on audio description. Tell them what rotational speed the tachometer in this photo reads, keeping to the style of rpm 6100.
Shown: rpm 3750
